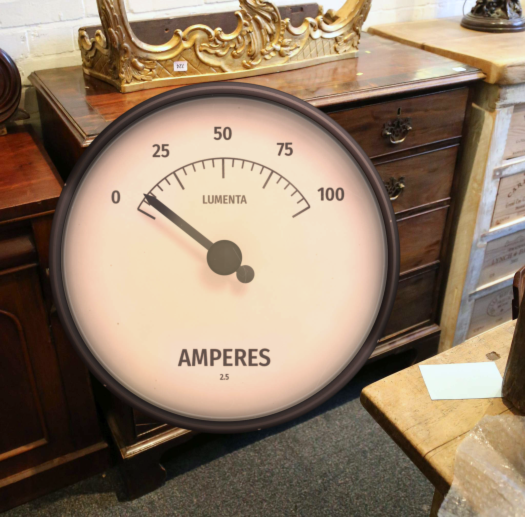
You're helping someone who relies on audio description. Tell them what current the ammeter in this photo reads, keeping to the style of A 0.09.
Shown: A 7.5
